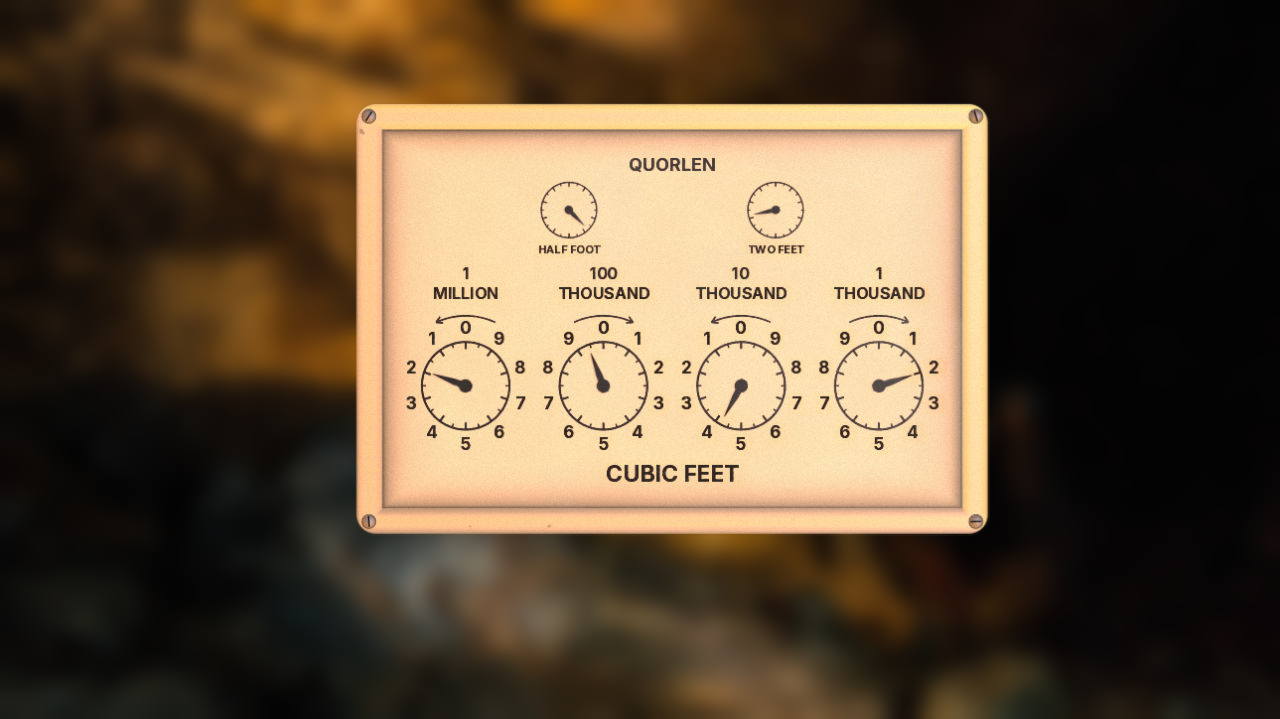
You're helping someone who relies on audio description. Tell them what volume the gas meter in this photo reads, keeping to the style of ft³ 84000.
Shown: ft³ 194200
